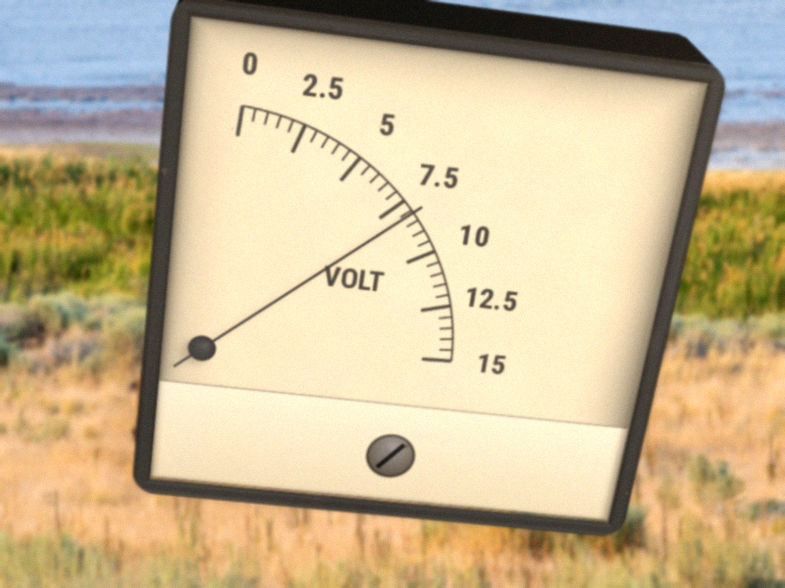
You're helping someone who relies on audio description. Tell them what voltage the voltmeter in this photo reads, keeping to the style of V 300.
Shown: V 8
